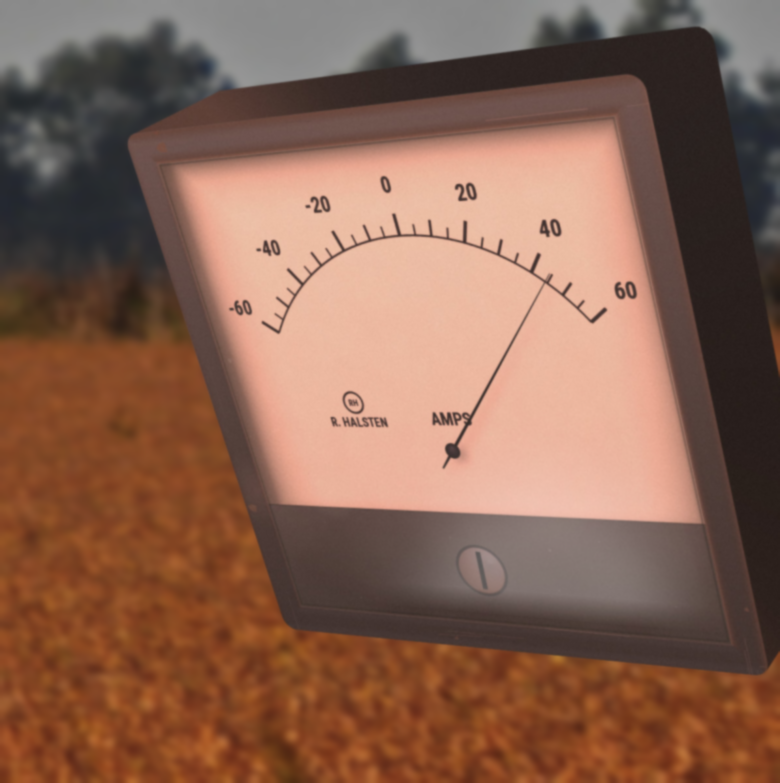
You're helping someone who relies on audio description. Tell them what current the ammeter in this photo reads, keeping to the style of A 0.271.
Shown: A 45
